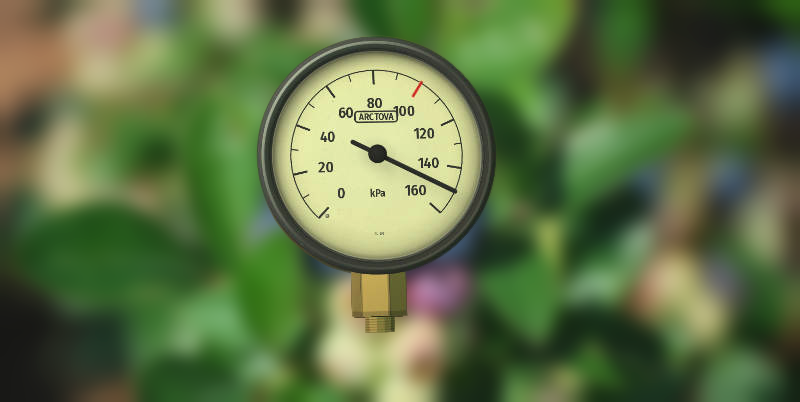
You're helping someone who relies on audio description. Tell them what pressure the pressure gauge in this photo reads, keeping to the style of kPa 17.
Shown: kPa 150
